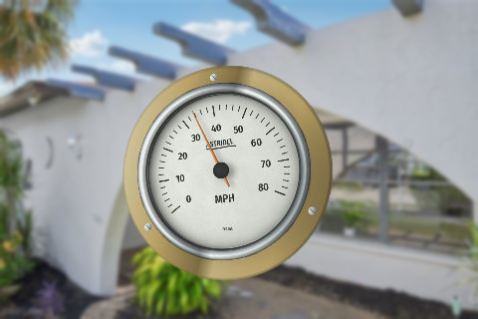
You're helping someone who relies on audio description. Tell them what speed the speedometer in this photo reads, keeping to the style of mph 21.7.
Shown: mph 34
